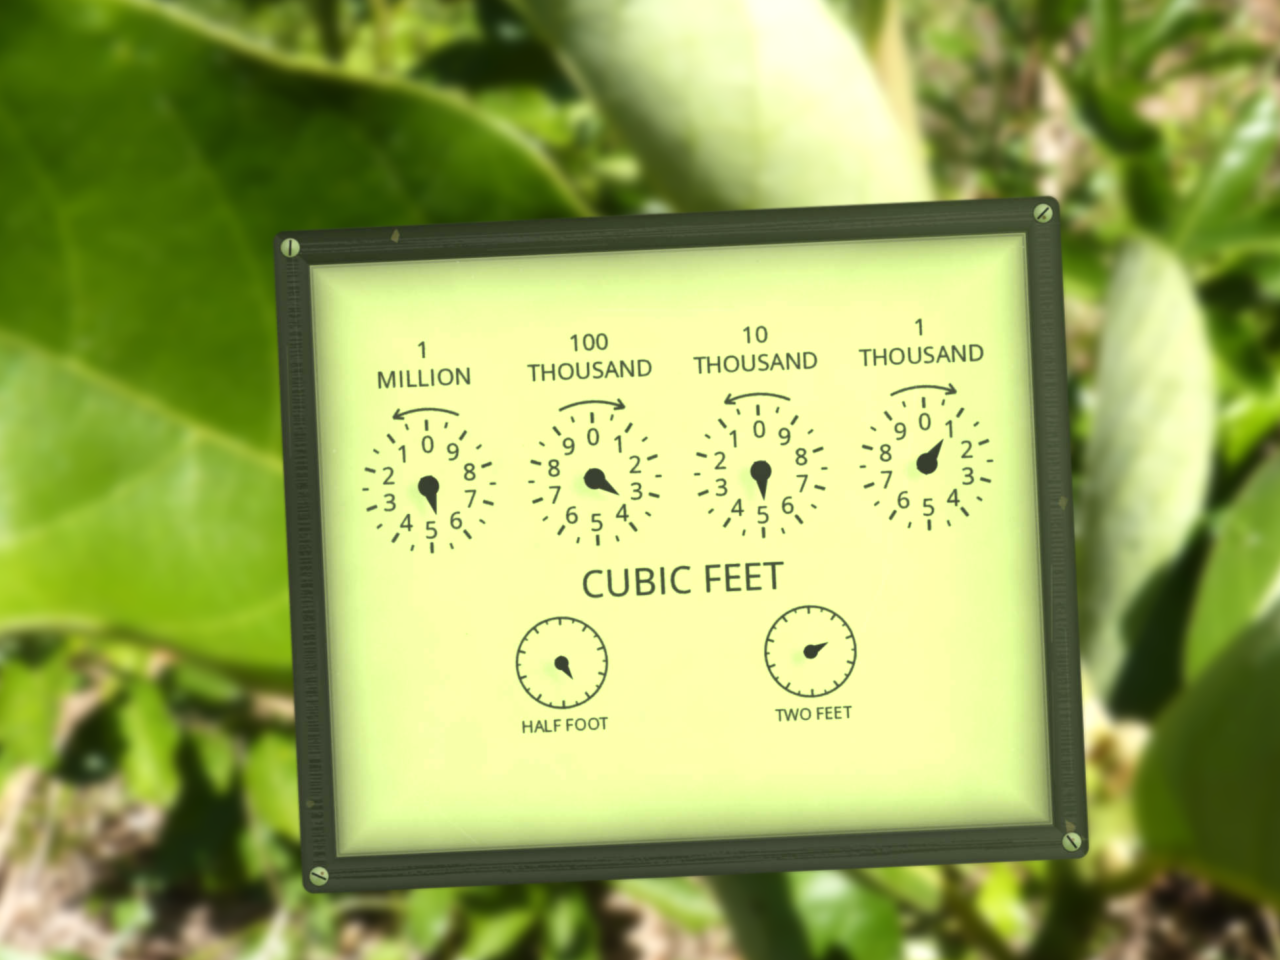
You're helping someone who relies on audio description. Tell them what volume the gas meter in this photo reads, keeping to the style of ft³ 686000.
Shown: ft³ 535100
